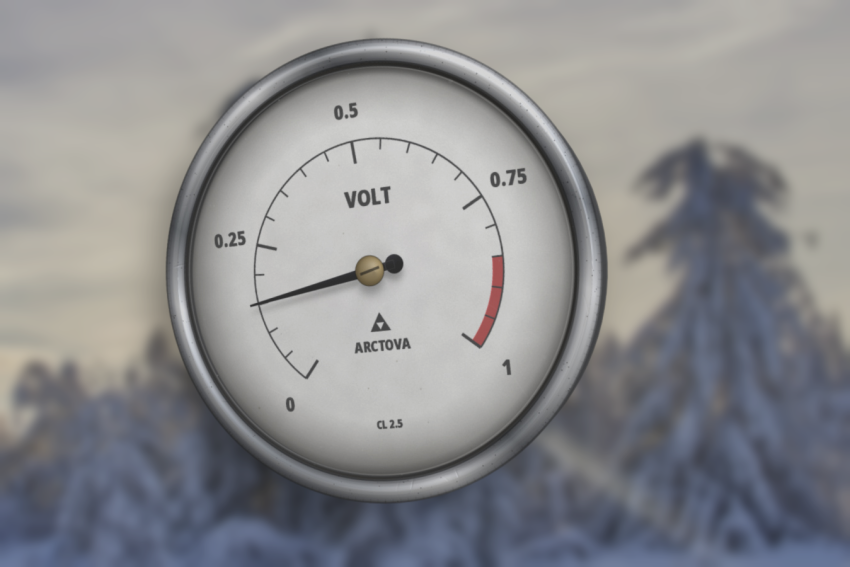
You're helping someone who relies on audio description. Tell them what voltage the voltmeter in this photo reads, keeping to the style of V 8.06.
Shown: V 0.15
